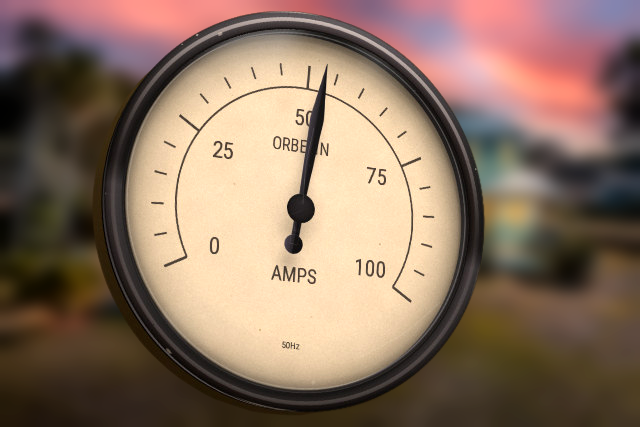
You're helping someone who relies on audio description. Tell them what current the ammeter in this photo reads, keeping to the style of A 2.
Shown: A 52.5
